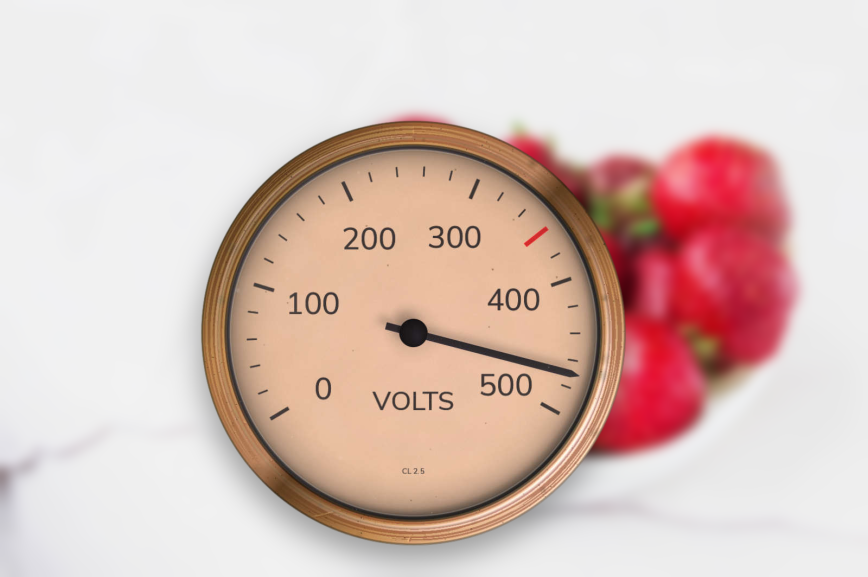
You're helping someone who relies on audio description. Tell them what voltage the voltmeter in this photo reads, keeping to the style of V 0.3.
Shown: V 470
